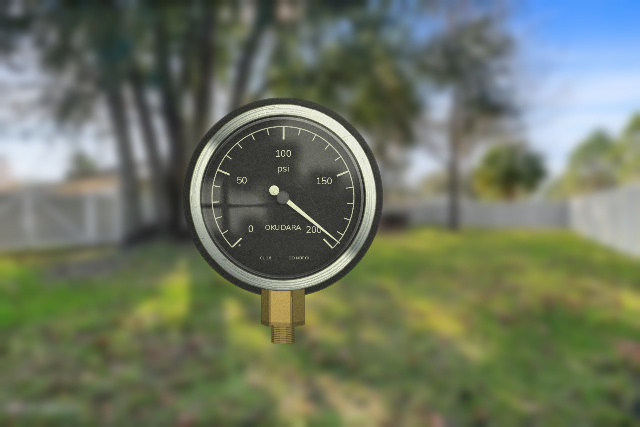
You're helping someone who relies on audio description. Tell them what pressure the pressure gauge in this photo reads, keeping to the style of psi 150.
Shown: psi 195
